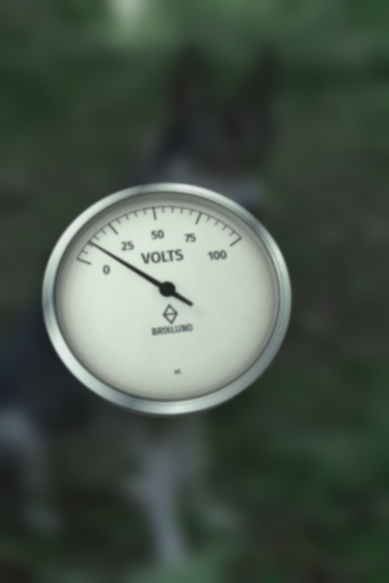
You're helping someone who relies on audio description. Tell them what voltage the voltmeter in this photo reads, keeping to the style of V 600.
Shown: V 10
